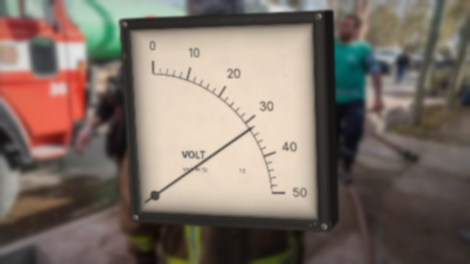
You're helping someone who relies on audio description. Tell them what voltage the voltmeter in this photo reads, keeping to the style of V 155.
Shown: V 32
